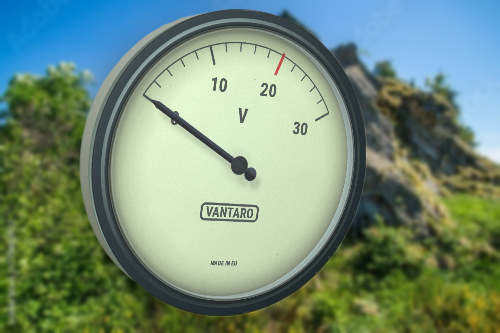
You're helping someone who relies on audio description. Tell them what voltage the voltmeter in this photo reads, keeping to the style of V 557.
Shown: V 0
